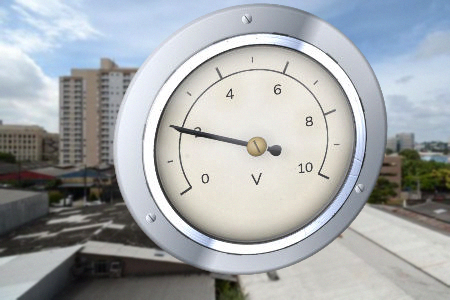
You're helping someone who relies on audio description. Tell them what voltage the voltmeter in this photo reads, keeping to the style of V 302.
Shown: V 2
